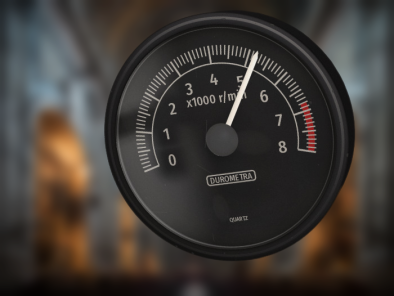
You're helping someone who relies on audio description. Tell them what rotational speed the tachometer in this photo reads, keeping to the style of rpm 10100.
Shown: rpm 5200
